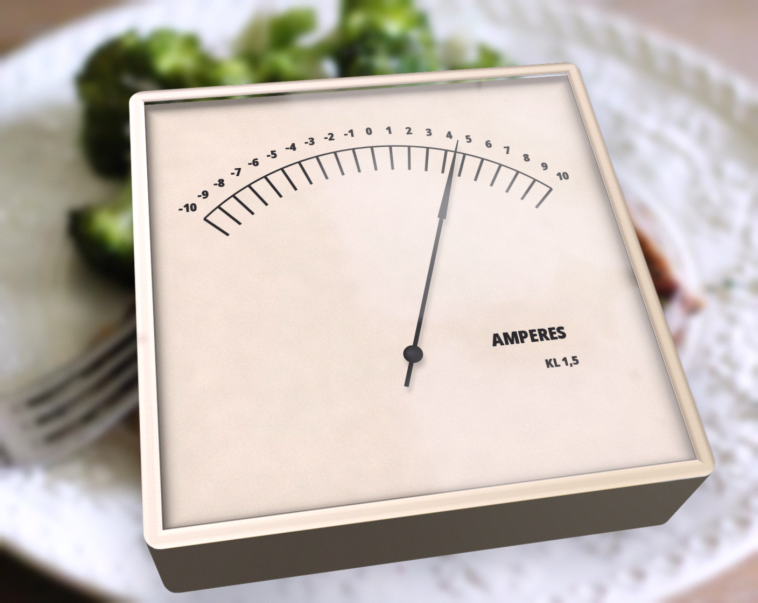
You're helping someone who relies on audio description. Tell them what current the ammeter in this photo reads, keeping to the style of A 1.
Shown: A 4.5
